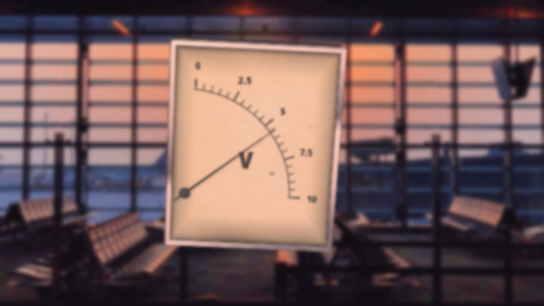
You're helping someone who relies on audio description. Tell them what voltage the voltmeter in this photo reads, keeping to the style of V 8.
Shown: V 5.5
